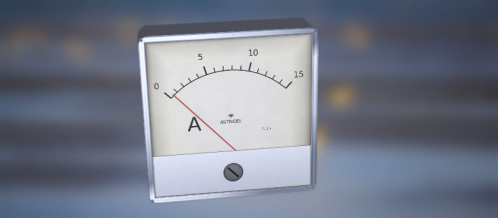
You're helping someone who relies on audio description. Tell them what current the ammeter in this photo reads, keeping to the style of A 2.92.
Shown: A 0.5
